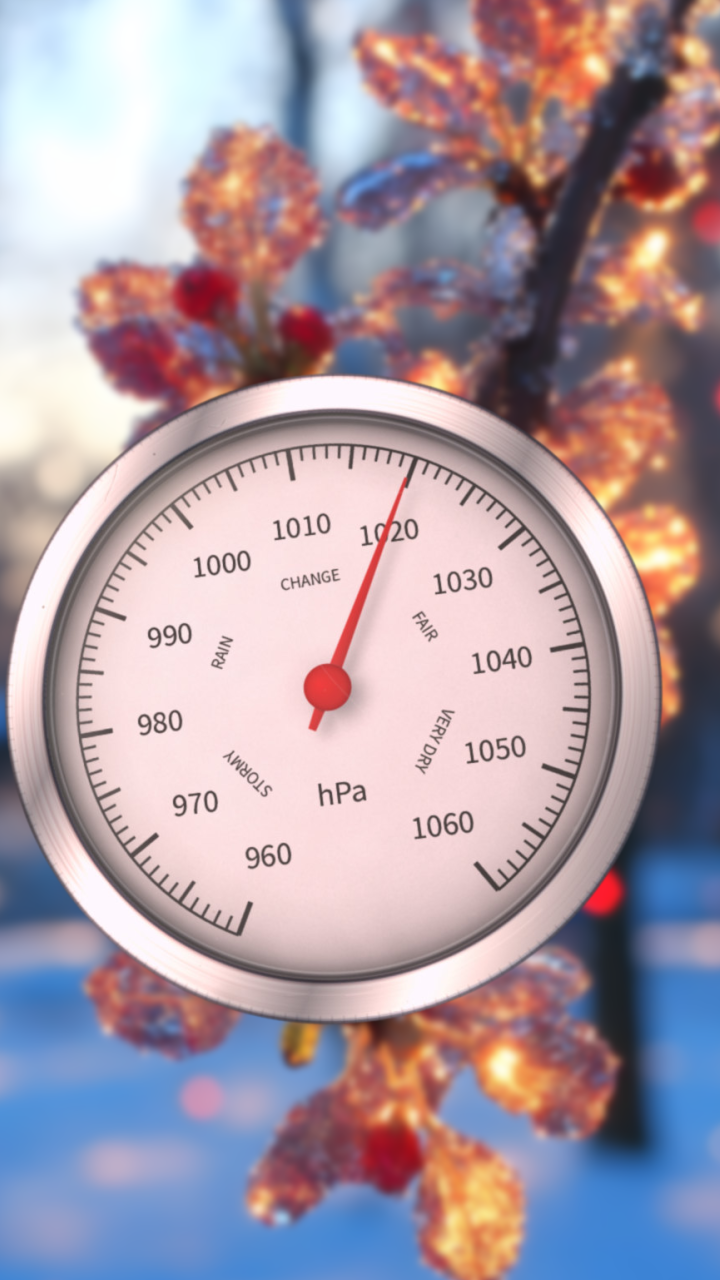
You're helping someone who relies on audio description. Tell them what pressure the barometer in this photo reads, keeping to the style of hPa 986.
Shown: hPa 1020
